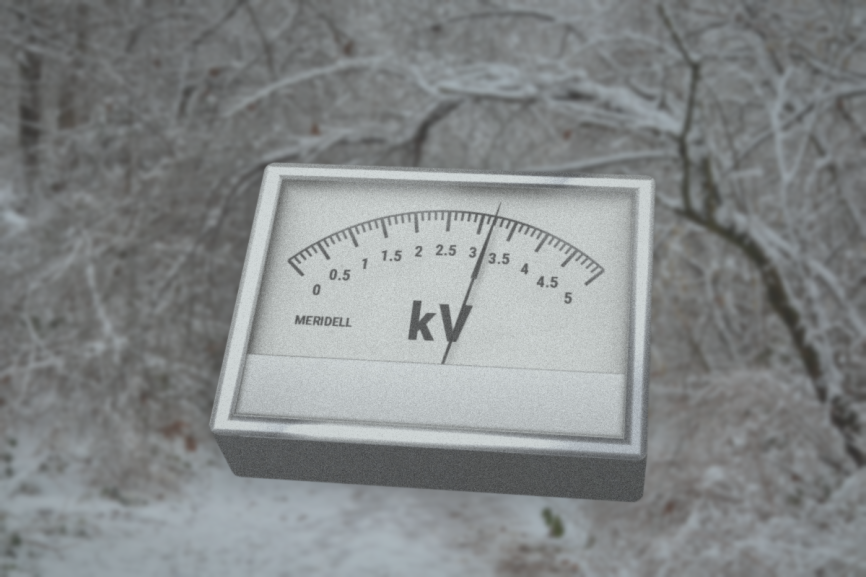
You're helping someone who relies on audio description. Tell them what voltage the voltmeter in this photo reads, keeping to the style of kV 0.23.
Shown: kV 3.2
